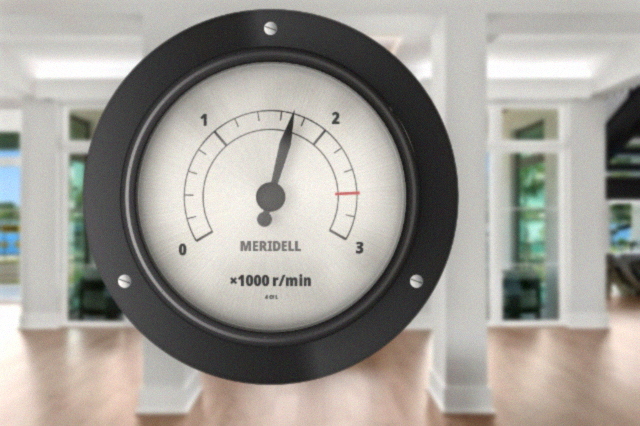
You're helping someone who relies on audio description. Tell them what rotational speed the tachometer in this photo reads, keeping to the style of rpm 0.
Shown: rpm 1700
